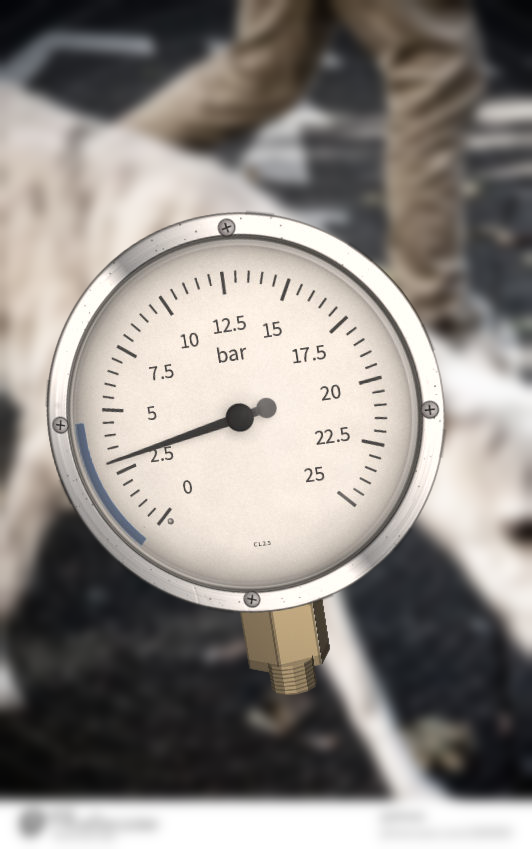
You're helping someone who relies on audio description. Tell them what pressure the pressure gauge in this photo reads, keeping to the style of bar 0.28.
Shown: bar 3
